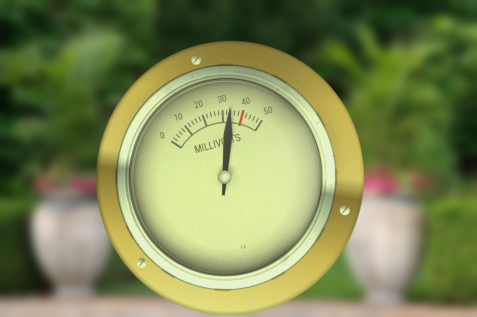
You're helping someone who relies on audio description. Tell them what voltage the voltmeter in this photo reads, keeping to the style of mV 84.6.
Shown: mV 34
